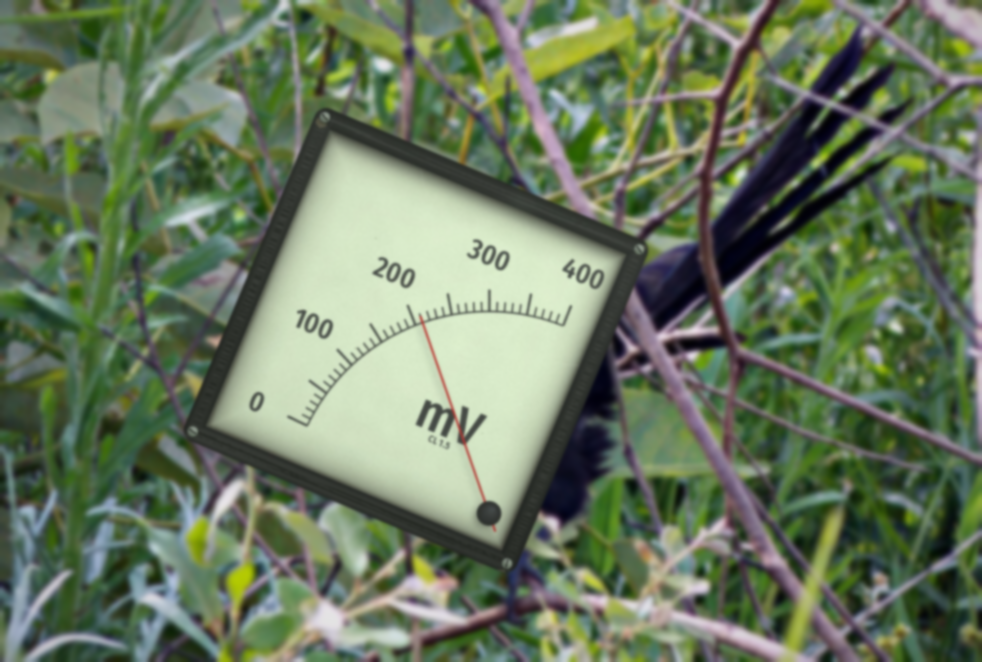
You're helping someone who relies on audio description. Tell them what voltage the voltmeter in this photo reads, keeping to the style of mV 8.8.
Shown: mV 210
